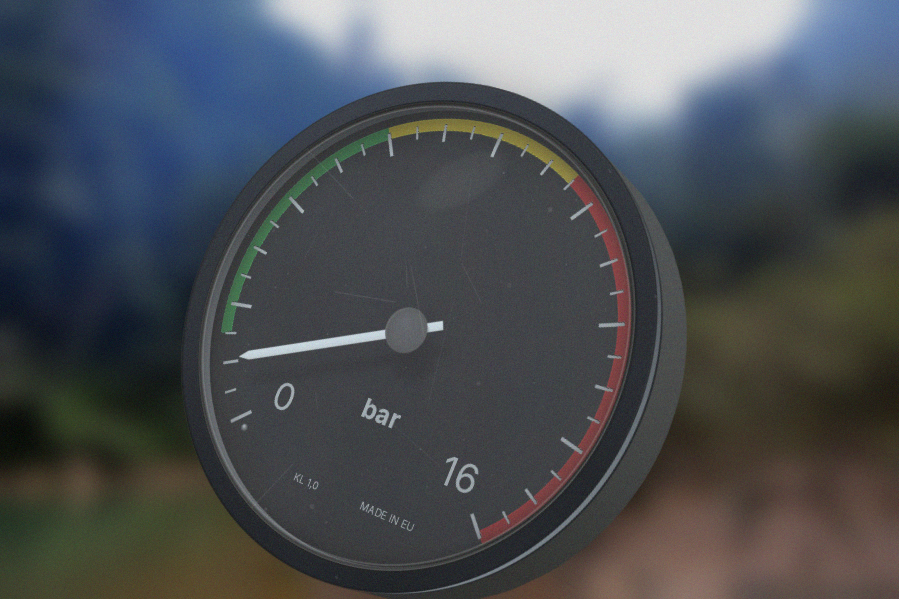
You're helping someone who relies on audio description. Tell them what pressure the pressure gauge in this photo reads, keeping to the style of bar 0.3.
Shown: bar 1
